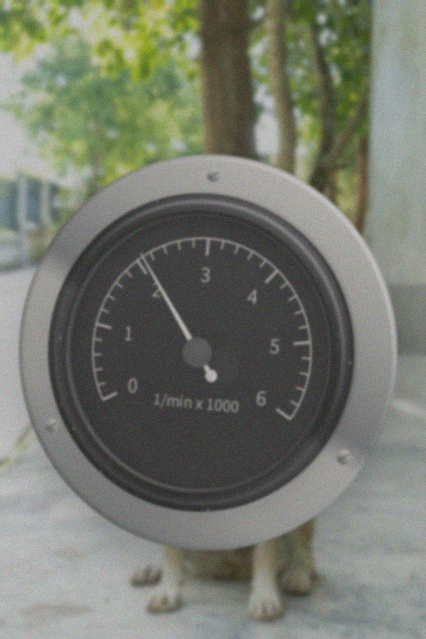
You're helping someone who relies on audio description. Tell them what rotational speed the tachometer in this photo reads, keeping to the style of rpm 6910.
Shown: rpm 2100
